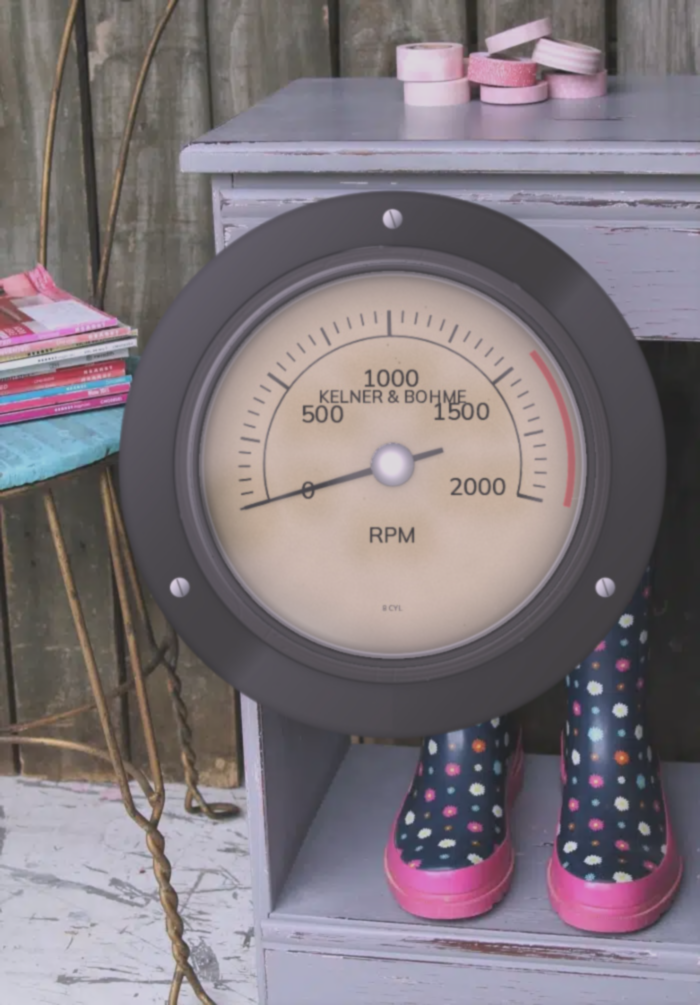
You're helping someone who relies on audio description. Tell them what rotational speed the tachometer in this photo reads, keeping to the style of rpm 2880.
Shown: rpm 0
